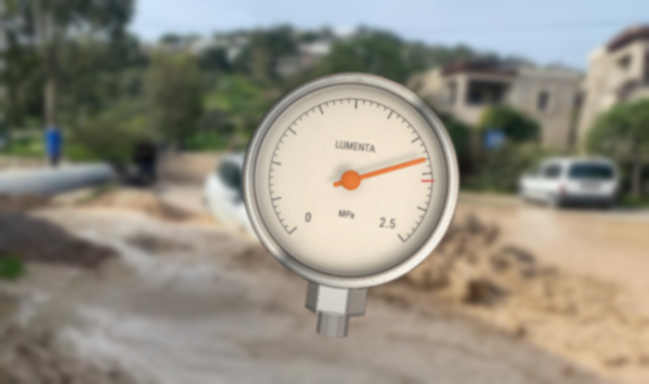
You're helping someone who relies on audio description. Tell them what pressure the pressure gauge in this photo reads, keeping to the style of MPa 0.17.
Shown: MPa 1.9
